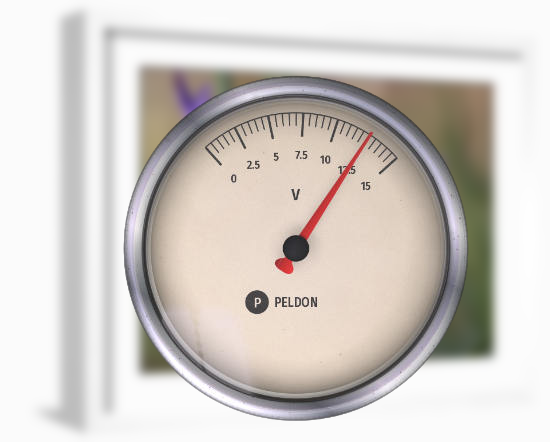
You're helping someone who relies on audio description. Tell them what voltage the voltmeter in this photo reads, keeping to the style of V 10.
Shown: V 12.5
